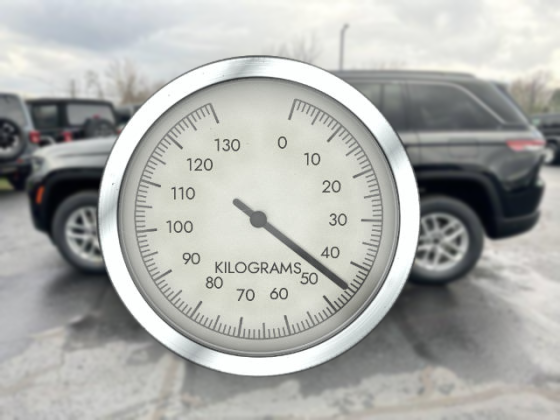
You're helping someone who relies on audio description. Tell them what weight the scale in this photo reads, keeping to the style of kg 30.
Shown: kg 45
